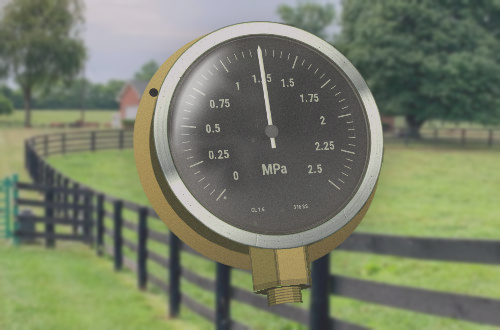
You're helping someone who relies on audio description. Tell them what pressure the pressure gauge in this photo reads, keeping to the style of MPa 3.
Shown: MPa 1.25
